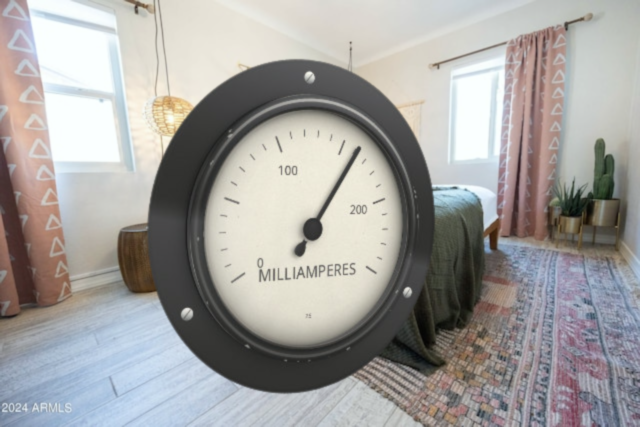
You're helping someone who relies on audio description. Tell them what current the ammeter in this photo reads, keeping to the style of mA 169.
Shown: mA 160
